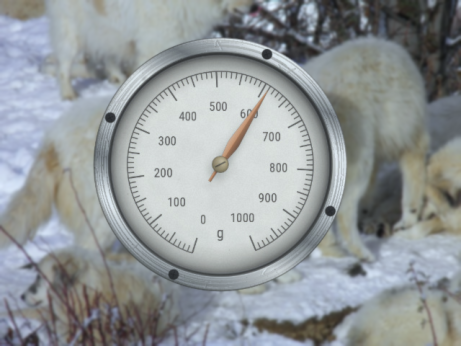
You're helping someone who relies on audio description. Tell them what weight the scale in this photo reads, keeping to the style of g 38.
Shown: g 610
